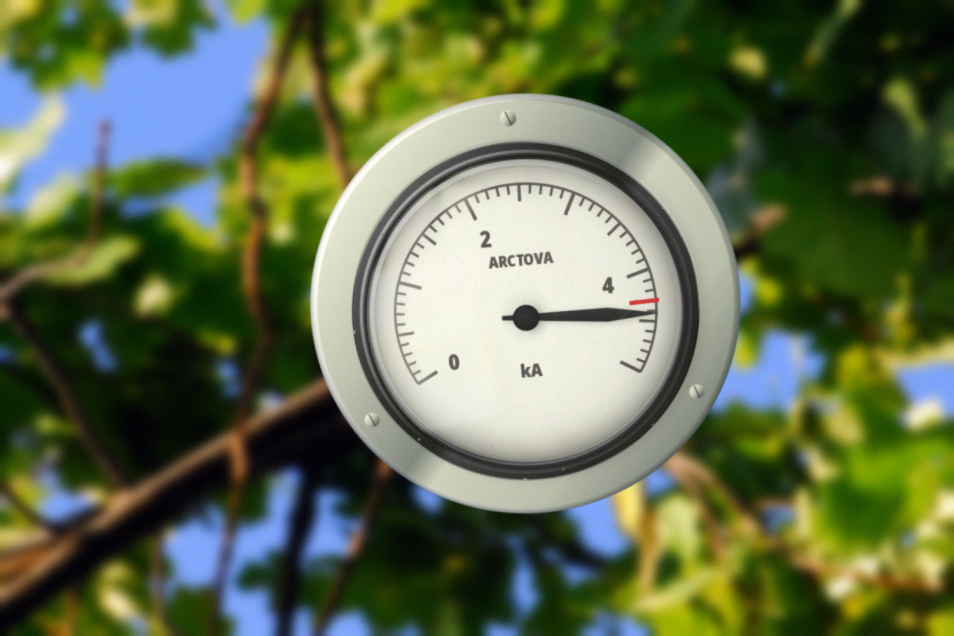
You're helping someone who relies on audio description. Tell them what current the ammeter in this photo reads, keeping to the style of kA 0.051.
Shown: kA 4.4
